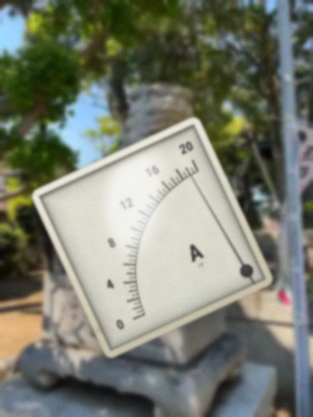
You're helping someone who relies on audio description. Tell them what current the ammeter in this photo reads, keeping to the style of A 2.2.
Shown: A 19
